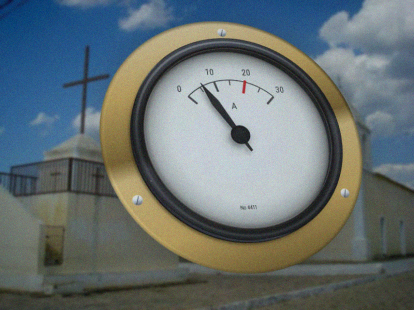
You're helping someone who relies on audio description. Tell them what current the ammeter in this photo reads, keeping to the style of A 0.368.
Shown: A 5
